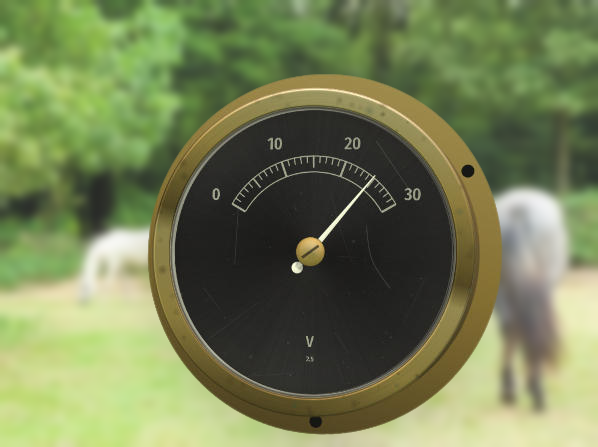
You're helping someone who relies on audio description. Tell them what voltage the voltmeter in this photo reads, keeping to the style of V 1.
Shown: V 25
